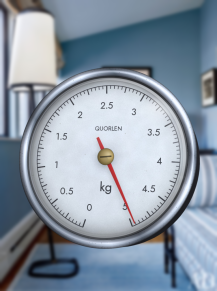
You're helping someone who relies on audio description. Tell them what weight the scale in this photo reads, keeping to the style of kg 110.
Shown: kg 4.95
